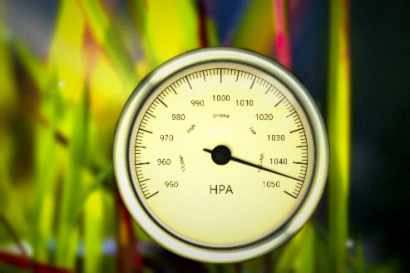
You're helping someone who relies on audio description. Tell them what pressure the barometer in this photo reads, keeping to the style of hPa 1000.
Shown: hPa 1045
